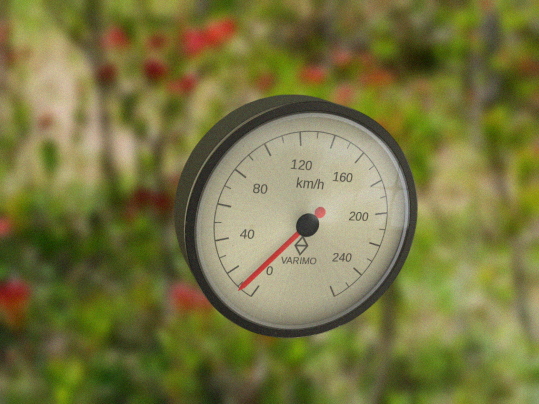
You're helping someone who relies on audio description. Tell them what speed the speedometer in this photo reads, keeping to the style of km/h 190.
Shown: km/h 10
